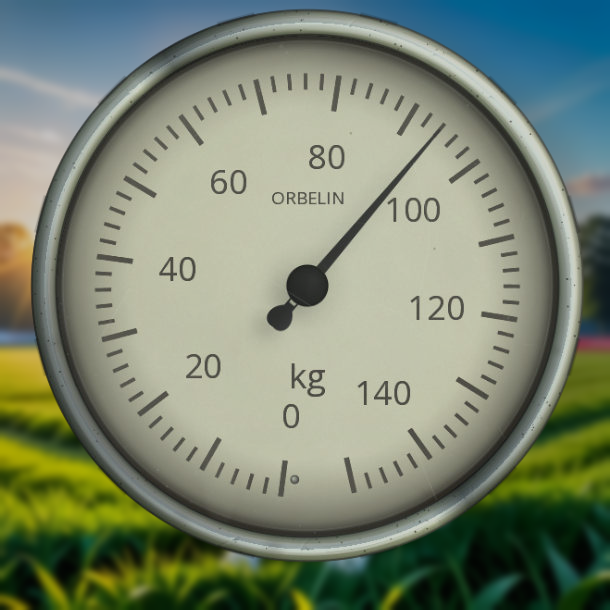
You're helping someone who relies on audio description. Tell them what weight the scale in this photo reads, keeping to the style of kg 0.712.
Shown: kg 94
